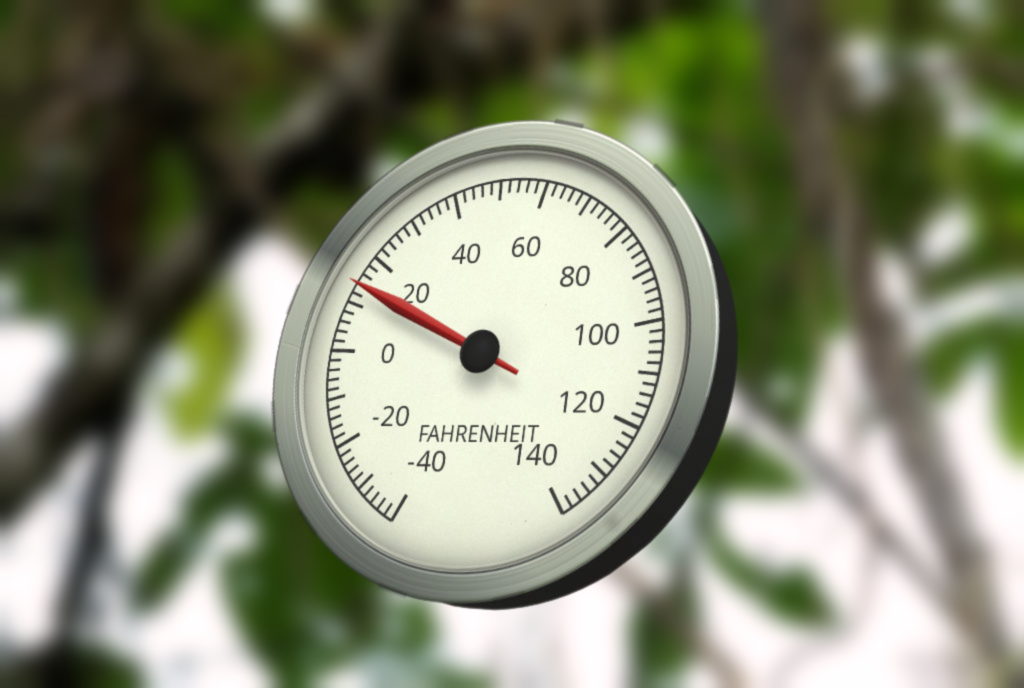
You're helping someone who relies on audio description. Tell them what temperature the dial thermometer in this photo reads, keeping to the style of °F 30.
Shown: °F 14
